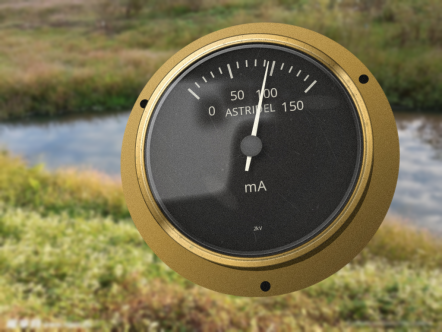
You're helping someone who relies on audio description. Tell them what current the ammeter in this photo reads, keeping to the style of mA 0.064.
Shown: mA 95
